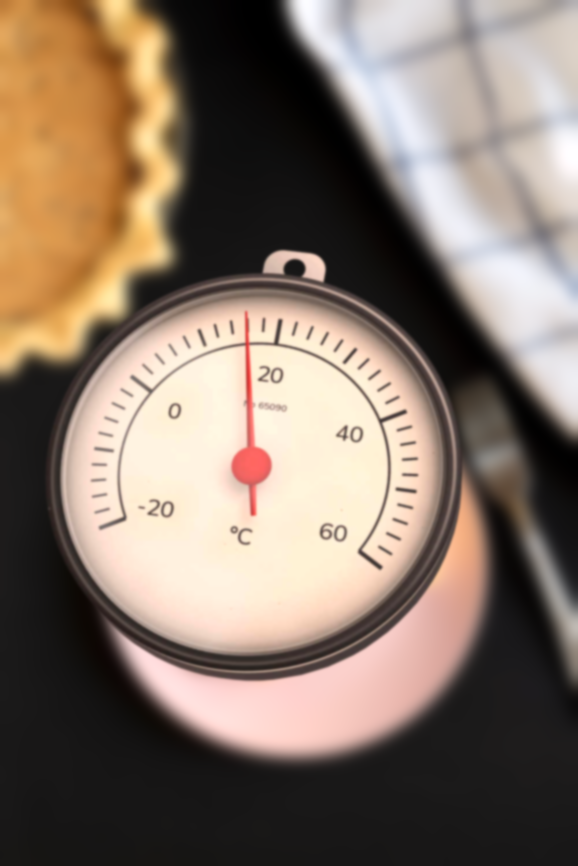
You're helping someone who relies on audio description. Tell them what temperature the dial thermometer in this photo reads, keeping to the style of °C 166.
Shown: °C 16
